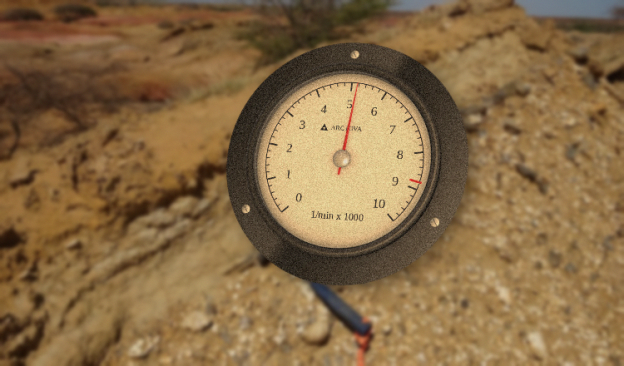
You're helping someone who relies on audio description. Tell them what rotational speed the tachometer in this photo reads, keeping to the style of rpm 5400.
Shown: rpm 5200
